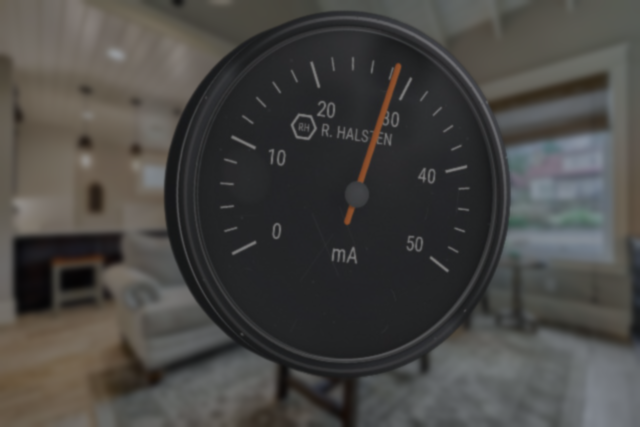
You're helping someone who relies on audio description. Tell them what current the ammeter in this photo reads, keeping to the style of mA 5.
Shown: mA 28
